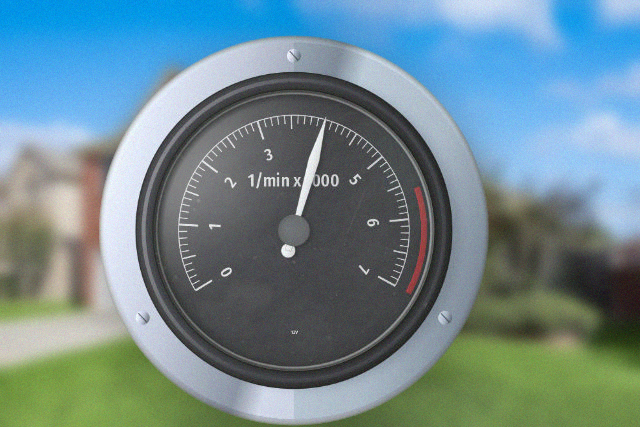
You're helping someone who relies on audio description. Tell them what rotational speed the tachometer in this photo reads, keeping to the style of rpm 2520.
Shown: rpm 4000
